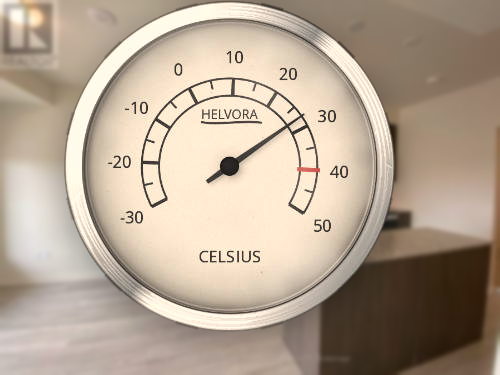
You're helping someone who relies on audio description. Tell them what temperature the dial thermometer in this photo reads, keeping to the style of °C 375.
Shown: °C 27.5
